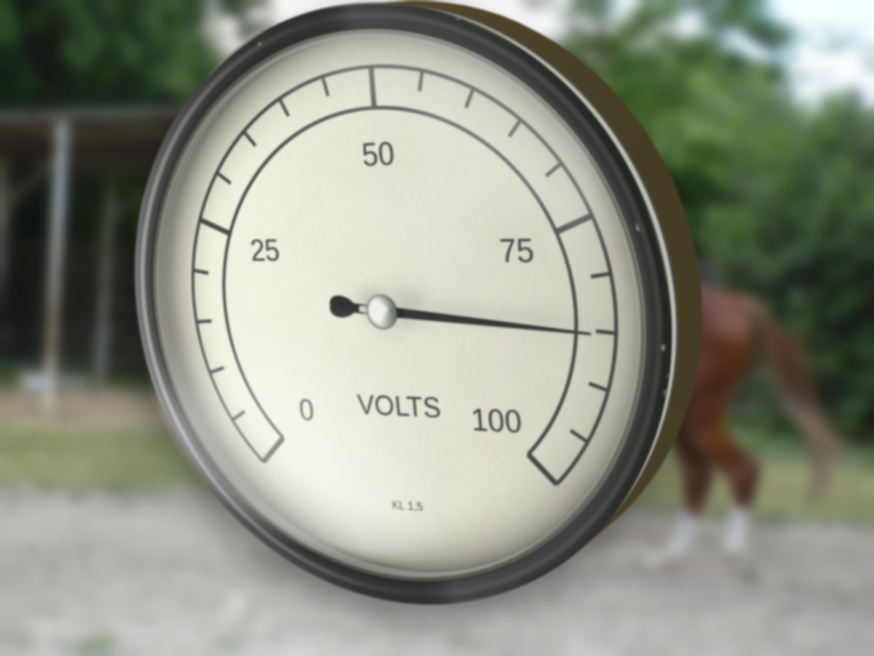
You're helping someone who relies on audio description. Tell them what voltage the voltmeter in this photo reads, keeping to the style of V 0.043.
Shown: V 85
